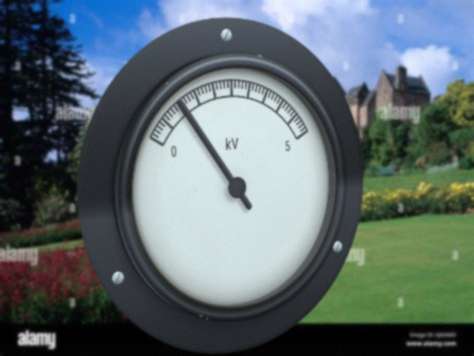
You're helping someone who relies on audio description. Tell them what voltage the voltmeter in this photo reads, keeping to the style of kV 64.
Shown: kV 1
